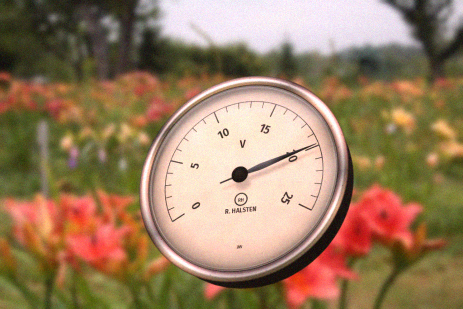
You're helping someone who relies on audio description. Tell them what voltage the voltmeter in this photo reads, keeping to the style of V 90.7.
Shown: V 20
